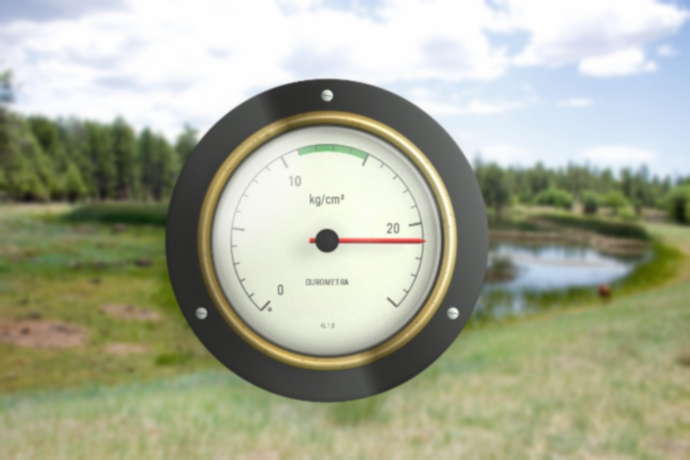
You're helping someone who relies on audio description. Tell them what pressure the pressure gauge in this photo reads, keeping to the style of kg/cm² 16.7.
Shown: kg/cm² 21
